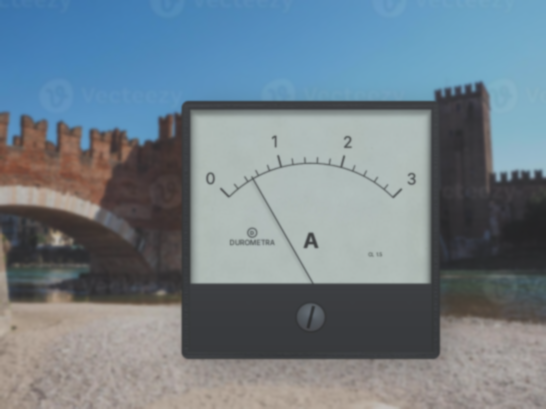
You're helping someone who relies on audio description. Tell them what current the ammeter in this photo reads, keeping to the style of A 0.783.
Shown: A 0.5
